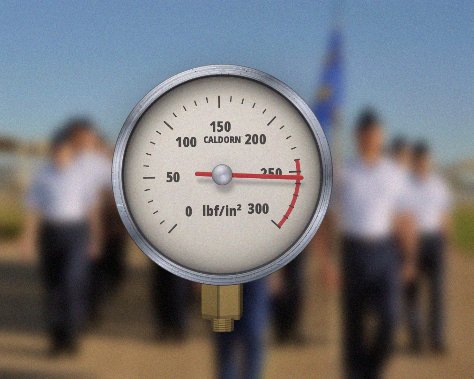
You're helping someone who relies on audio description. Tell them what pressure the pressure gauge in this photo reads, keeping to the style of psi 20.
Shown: psi 255
